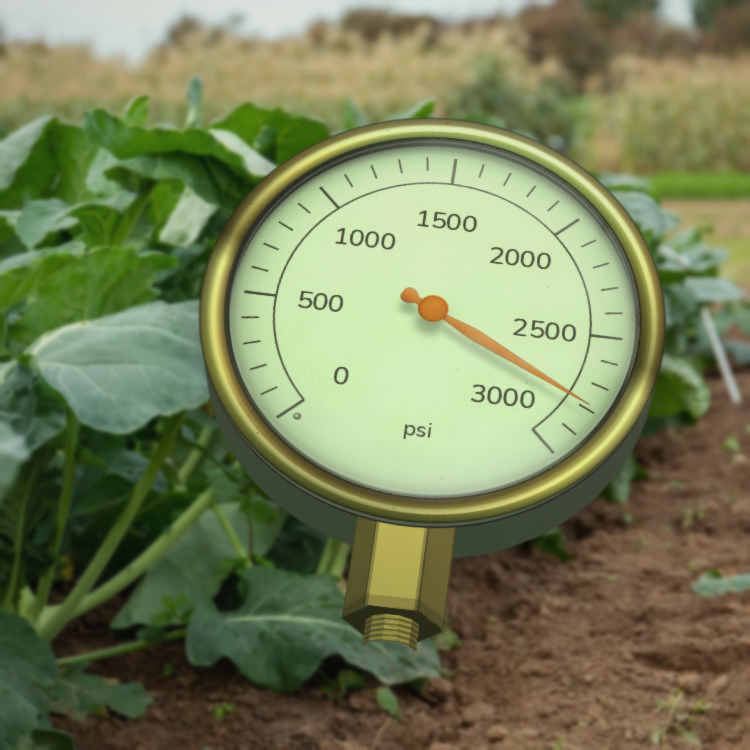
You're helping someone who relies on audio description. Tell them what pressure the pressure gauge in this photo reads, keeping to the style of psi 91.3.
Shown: psi 2800
